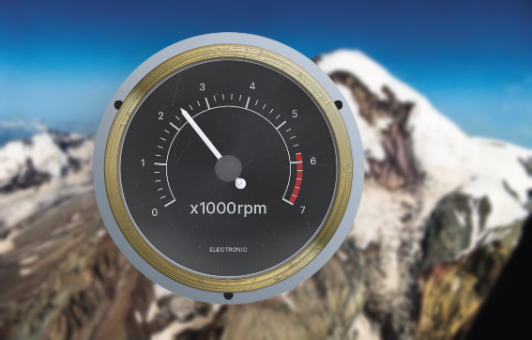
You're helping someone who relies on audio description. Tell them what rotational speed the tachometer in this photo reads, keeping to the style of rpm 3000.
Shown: rpm 2400
